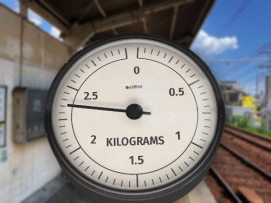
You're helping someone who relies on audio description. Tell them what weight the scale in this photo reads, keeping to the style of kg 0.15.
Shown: kg 2.35
